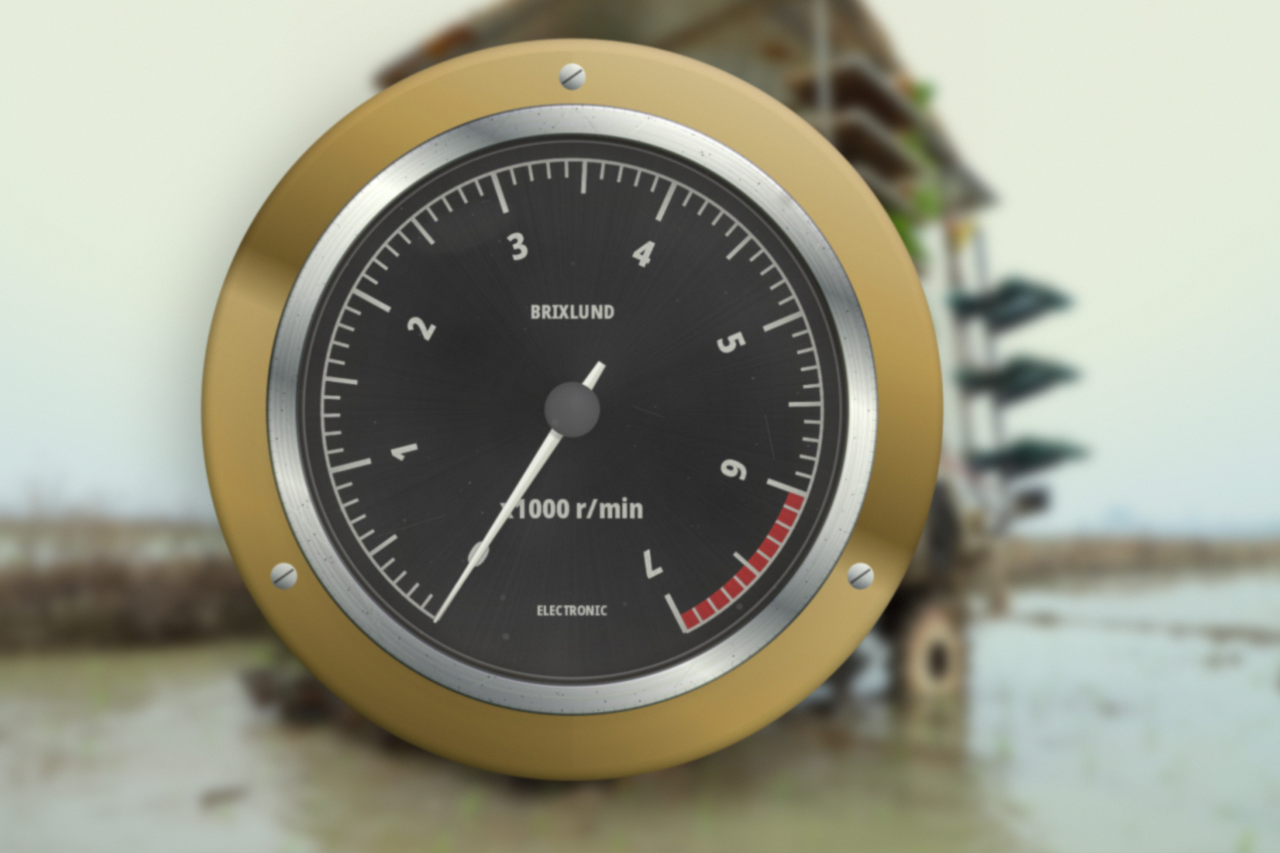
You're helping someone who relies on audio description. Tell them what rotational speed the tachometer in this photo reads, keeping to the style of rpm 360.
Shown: rpm 0
